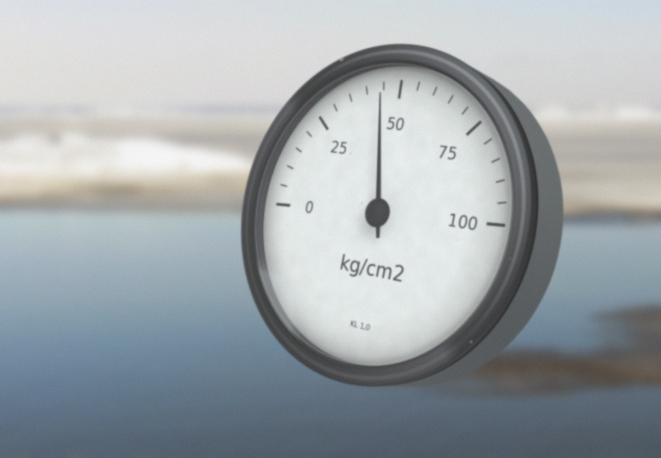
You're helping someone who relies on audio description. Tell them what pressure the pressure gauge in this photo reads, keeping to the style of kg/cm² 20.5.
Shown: kg/cm² 45
